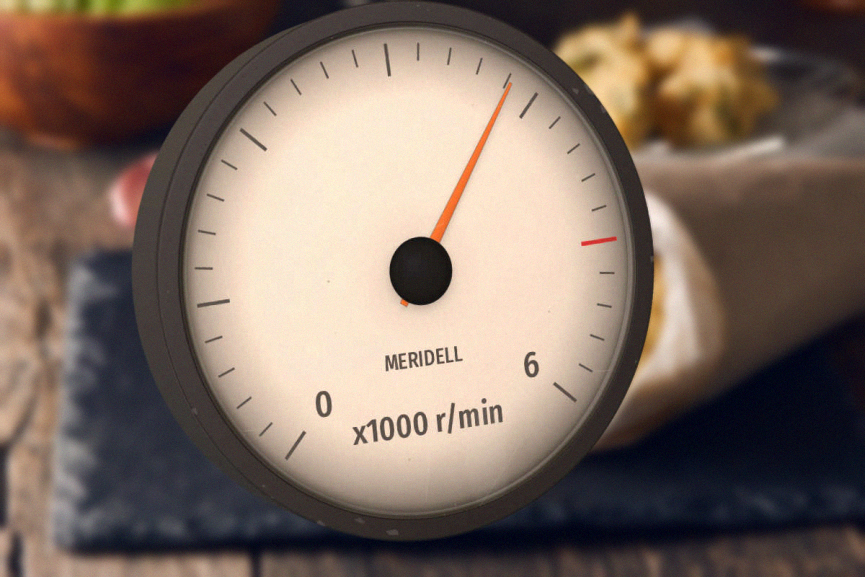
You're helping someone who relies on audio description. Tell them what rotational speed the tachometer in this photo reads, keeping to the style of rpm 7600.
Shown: rpm 3800
